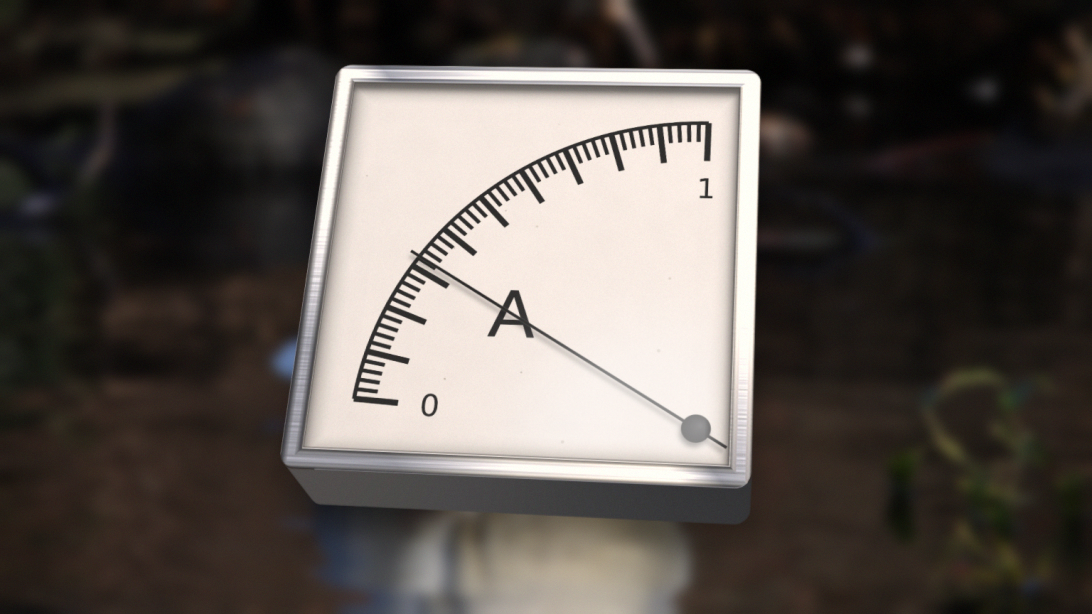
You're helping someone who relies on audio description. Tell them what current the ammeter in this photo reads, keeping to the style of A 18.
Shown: A 0.32
